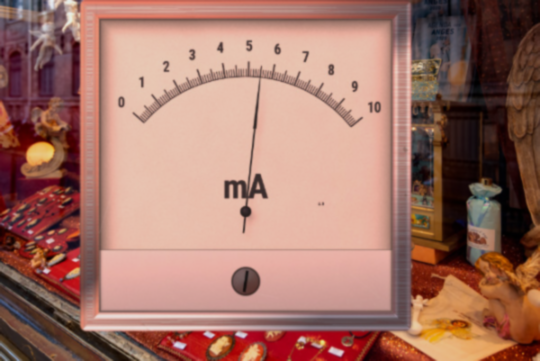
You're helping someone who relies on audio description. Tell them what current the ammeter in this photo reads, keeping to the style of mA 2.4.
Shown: mA 5.5
